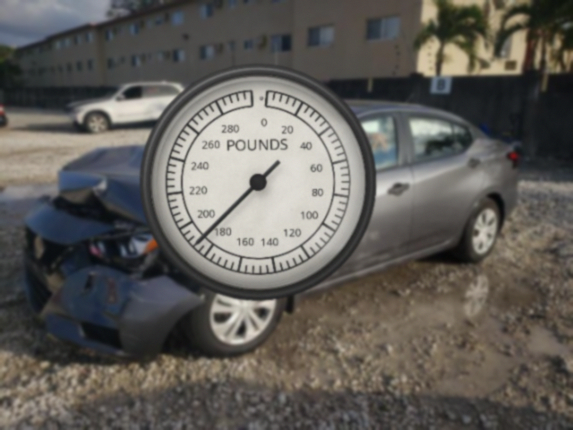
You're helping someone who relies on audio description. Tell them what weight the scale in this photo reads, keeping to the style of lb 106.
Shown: lb 188
